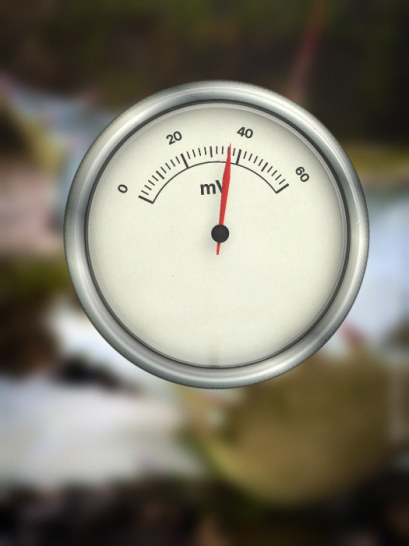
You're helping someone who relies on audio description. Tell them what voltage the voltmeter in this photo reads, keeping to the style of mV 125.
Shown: mV 36
